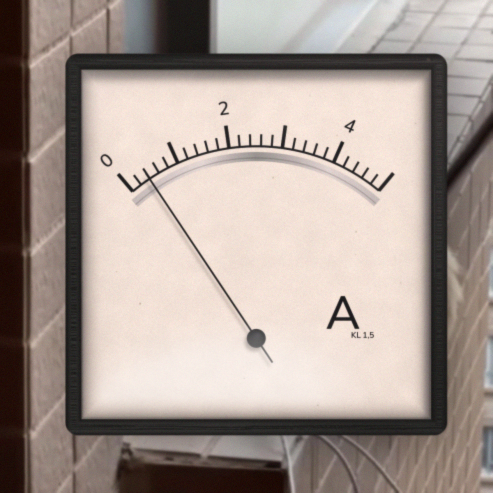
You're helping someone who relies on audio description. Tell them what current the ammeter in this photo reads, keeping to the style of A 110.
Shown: A 0.4
